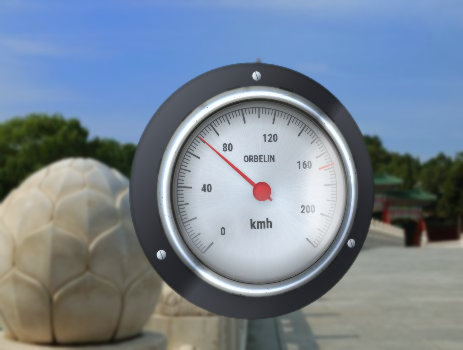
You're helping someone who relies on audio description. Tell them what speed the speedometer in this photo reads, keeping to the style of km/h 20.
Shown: km/h 70
